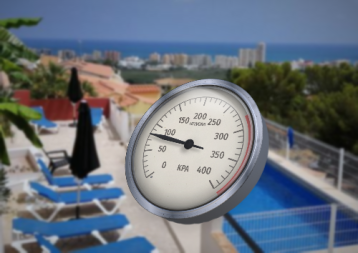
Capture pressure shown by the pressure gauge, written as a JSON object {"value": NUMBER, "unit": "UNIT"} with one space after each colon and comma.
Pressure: {"value": 80, "unit": "kPa"}
